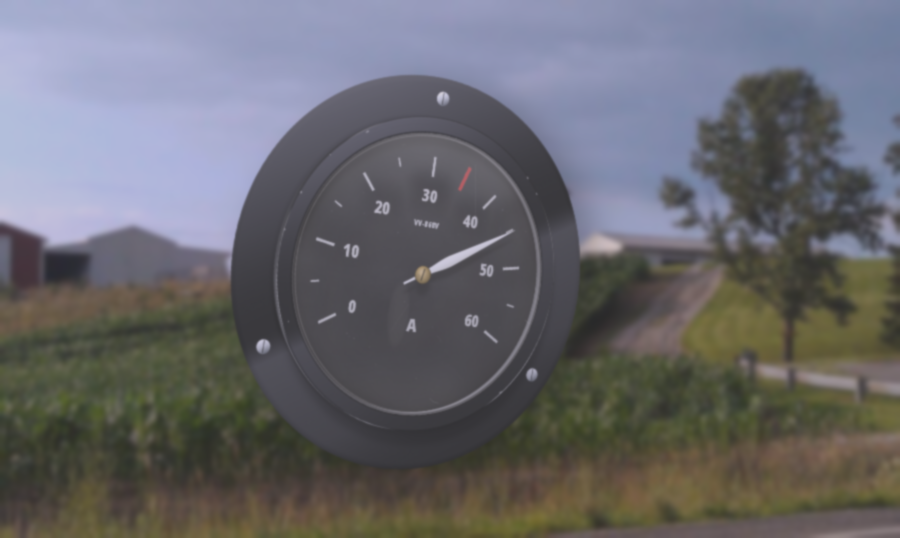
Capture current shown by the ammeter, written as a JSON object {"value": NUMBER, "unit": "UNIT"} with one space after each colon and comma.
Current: {"value": 45, "unit": "A"}
